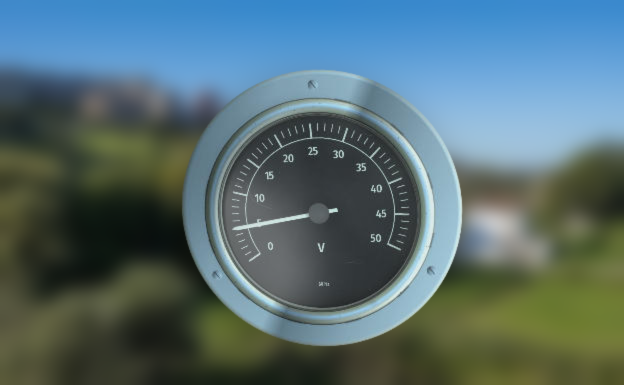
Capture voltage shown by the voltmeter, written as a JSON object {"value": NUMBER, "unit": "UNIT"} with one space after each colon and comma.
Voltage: {"value": 5, "unit": "V"}
